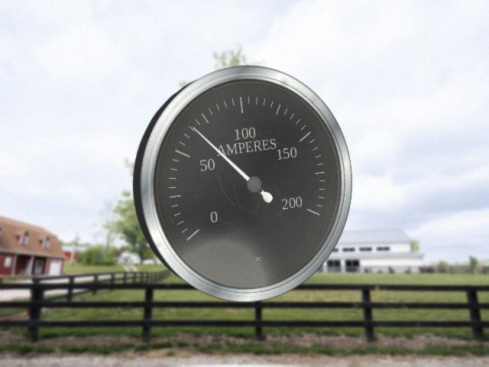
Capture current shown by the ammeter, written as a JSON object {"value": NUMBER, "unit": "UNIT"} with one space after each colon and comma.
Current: {"value": 65, "unit": "A"}
